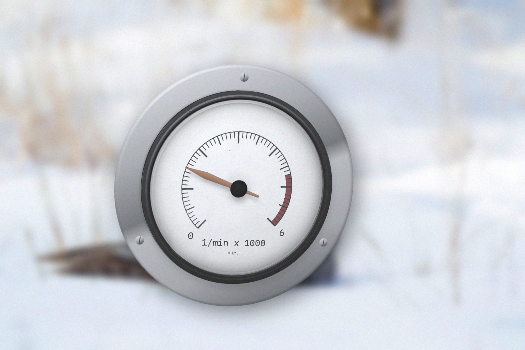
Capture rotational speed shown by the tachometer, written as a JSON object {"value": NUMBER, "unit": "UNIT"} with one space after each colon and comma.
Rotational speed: {"value": 1500, "unit": "rpm"}
